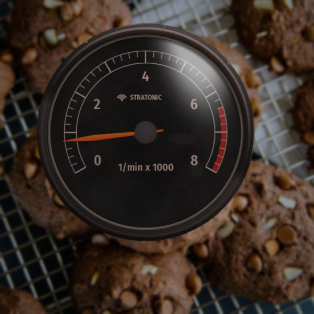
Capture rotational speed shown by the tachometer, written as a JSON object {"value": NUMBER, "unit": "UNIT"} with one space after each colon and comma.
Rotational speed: {"value": 800, "unit": "rpm"}
